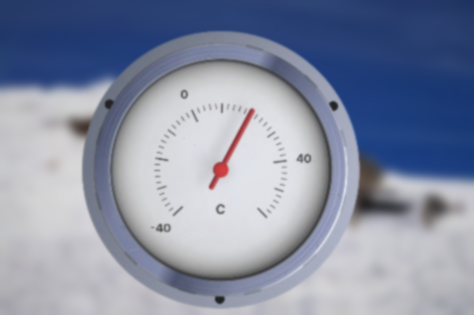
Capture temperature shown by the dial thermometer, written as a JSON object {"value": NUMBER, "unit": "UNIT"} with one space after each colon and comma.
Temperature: {"value": 20, "unit": "°C"}
